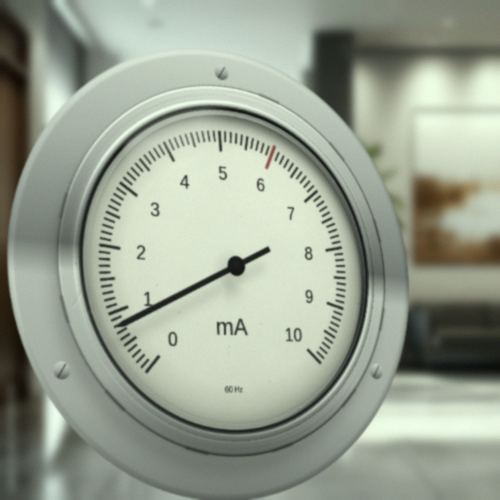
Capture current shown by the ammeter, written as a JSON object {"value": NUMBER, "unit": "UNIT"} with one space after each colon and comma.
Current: {"value": 0.8, "unit": "mA"}
